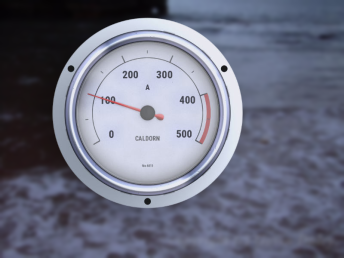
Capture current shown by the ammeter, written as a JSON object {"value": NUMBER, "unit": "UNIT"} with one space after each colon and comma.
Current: {"value": 100, "unit": "A"}
